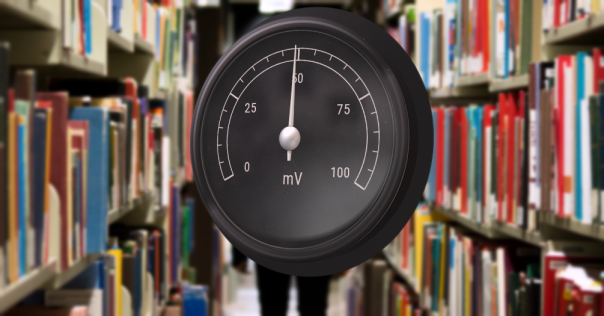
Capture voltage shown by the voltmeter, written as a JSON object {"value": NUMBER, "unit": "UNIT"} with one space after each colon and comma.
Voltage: {"value": 50, "unit": "mV"}
